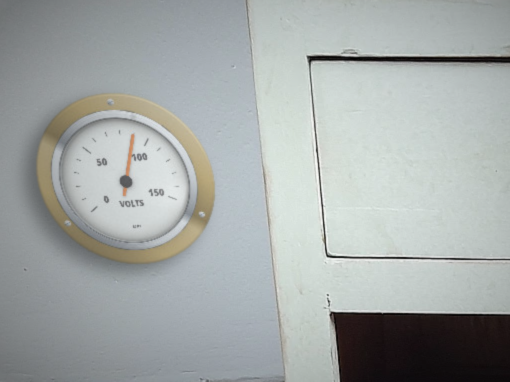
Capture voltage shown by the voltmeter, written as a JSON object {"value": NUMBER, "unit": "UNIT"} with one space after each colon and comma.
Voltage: {"value": 90, "unit": "V"}
